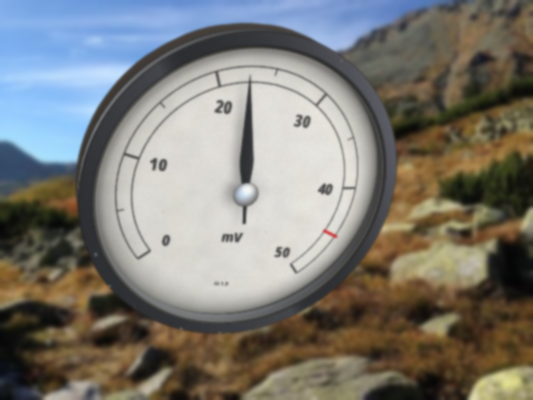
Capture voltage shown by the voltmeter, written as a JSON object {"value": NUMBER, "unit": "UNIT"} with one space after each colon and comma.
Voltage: {"value": 22.5, "unit": "mV"}
